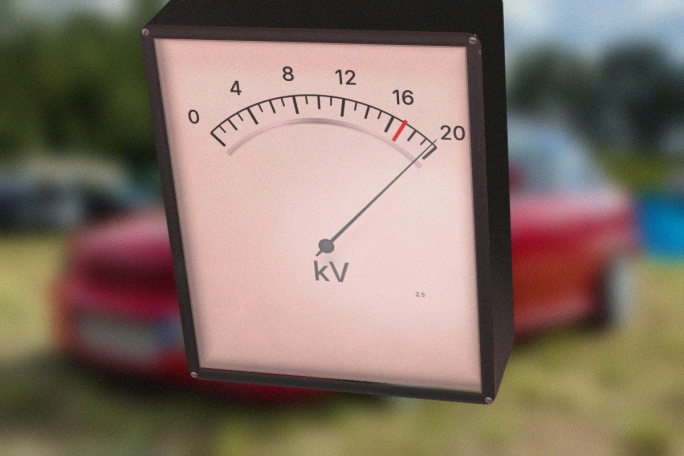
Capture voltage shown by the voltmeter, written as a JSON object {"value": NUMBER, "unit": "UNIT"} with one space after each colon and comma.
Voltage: {"value": 19.5, "unit": "kV"}
